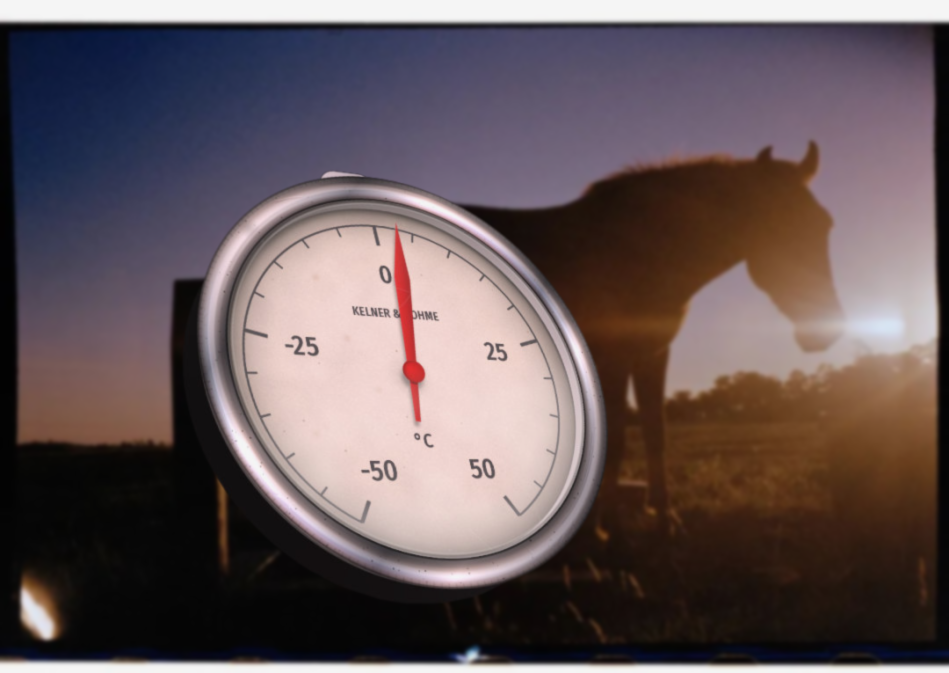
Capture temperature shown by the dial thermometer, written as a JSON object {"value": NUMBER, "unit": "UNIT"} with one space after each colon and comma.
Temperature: {"value": 2.5, "unit": "°C"}
